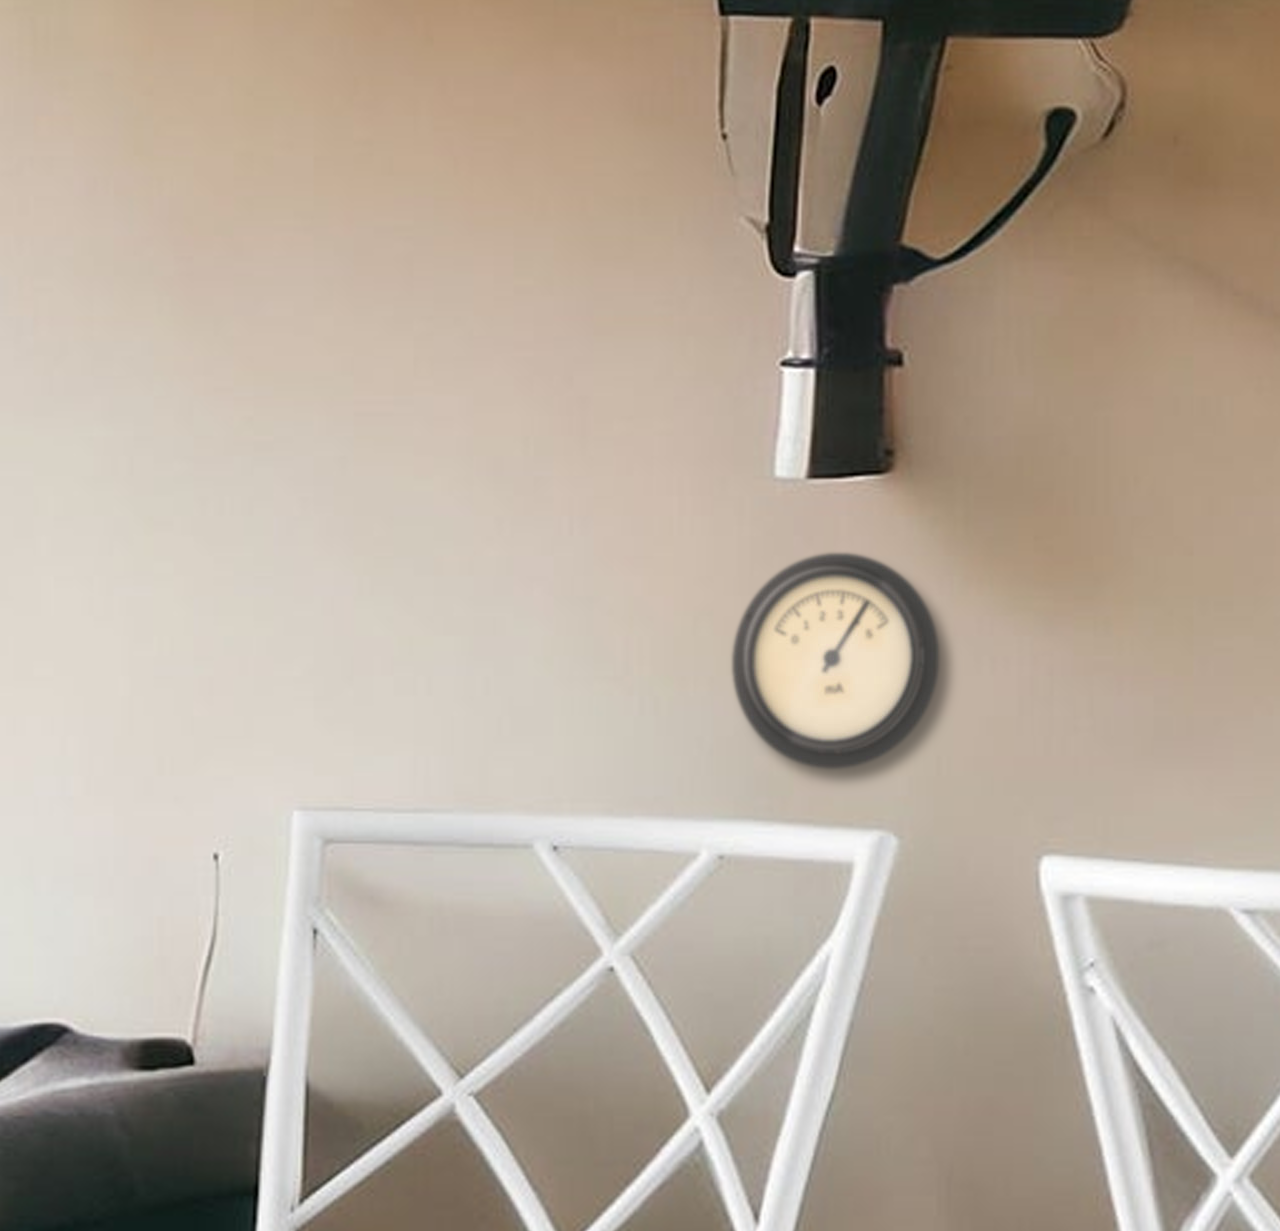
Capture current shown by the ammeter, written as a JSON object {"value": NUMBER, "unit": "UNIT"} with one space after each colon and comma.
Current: {"value": 4, "unit": "mA"}
